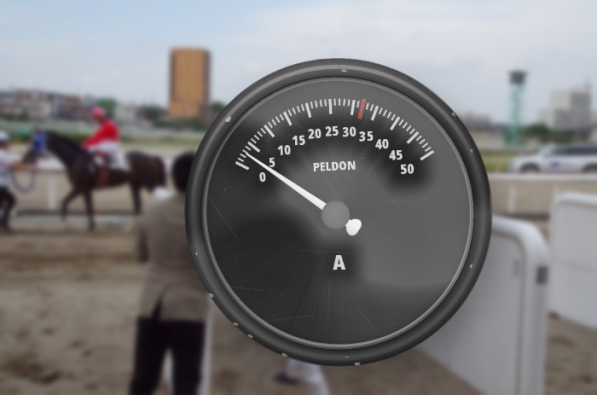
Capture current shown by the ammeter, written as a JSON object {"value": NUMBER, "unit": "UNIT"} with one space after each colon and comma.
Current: {"value": 3, "unit": "A"}
